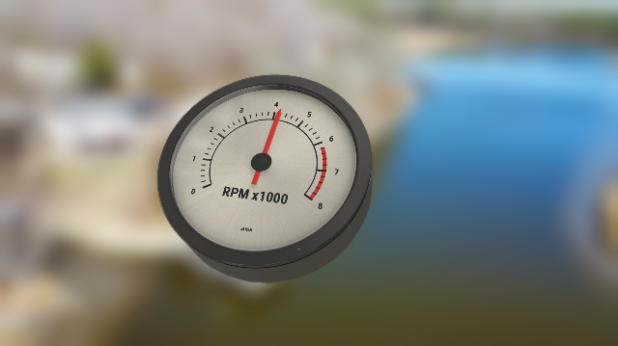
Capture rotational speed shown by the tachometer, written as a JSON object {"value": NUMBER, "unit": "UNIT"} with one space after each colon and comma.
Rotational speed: {"value": 4200, "unit": "rpm"}
